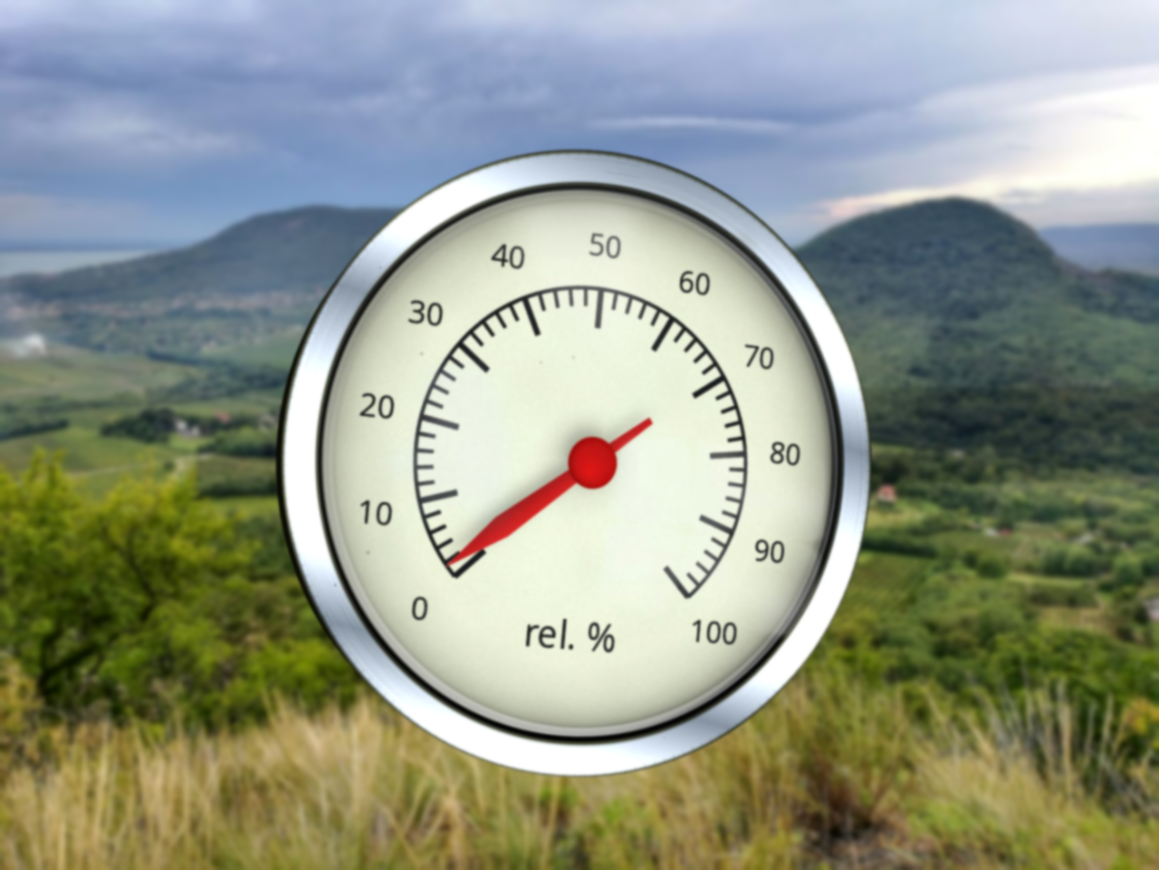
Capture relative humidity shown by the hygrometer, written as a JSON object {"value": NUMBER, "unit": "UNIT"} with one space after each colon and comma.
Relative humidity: {"value": 2, "unit": "%"}
